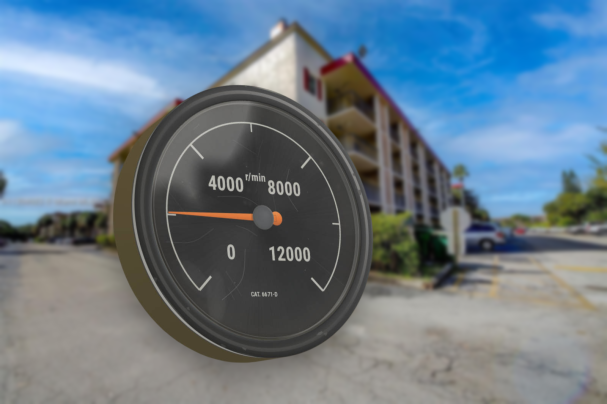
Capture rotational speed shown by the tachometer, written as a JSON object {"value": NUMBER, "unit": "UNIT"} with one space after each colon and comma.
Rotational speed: {"value": 2000, "unit": "rpm"}
